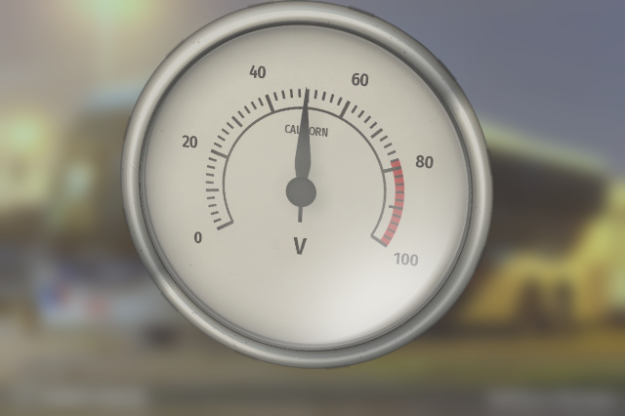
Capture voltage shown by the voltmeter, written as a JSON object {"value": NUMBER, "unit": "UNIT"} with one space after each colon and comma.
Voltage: {"value": 50, "unit": "V"}
